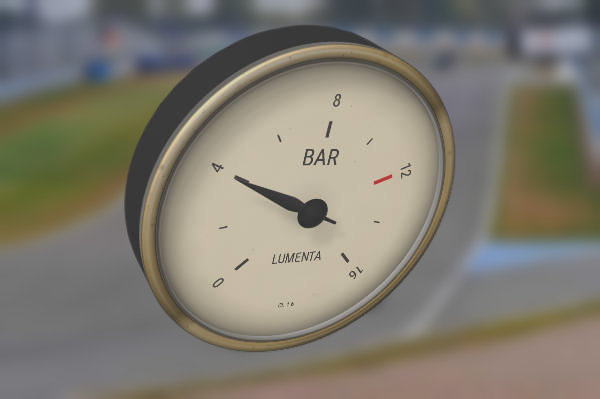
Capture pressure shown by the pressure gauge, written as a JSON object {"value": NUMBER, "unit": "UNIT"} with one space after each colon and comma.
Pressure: {"value": 4, "unit": "bar"}
